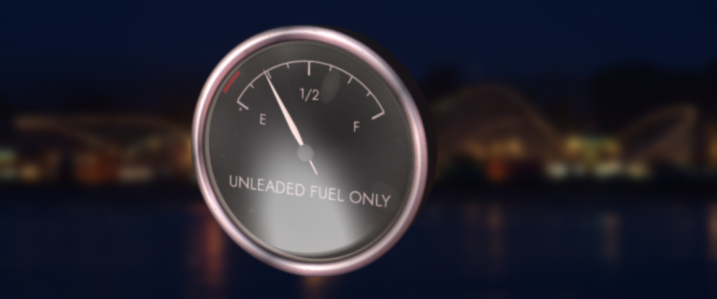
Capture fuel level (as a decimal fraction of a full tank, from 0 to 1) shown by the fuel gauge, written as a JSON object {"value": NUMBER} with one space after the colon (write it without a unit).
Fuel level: {"value": 0.25}
